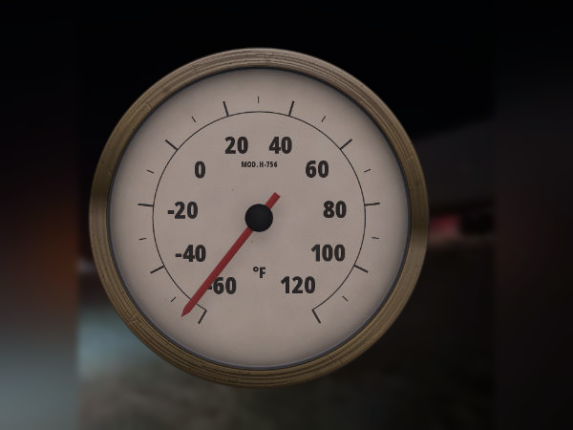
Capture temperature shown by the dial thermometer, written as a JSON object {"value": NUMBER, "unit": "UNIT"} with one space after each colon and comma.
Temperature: {"value": -55, "unit": "°F"}
